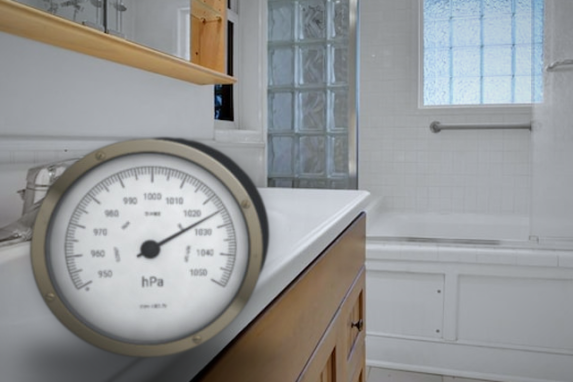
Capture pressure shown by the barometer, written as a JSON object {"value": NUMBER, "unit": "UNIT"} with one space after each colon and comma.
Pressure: {"value": 1025, "unit": "hPa"}
